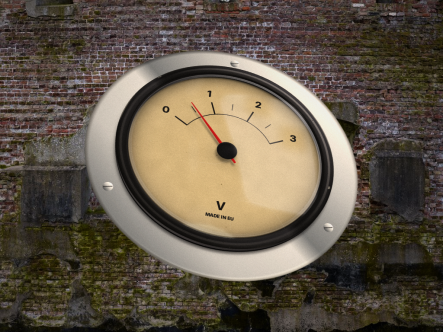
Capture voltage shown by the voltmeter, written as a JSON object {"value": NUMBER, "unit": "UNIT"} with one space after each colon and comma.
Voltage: {"value": 0.5, "unit": "V"}
